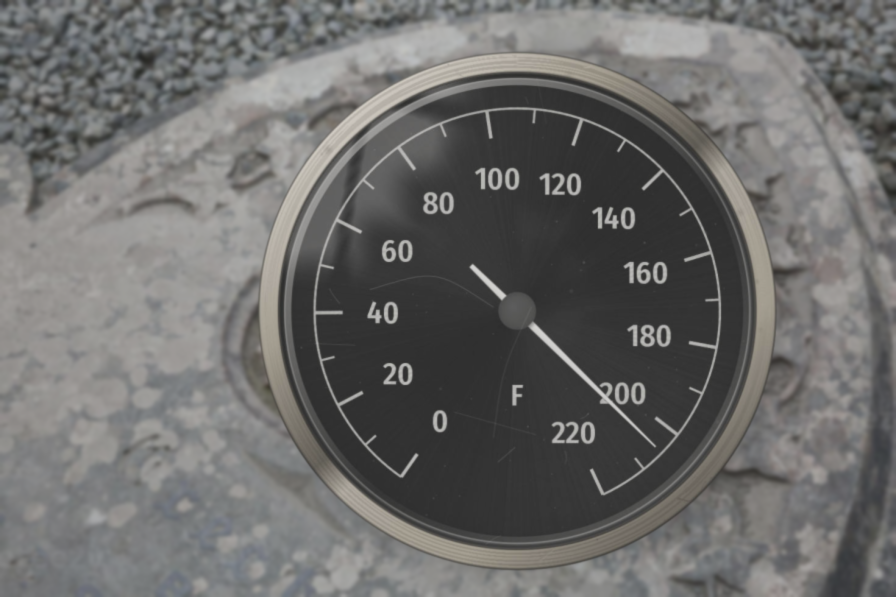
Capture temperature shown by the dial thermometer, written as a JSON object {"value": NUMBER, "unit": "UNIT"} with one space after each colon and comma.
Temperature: {"value": 205, "unit": "°F"}
